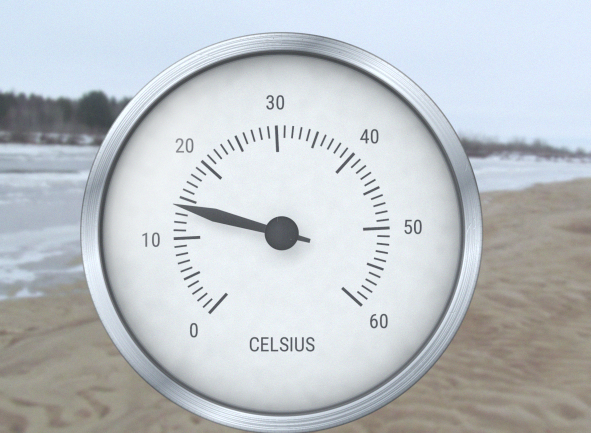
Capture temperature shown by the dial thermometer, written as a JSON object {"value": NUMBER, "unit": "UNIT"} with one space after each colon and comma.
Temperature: {"value": 14, "unit": "°C"}
